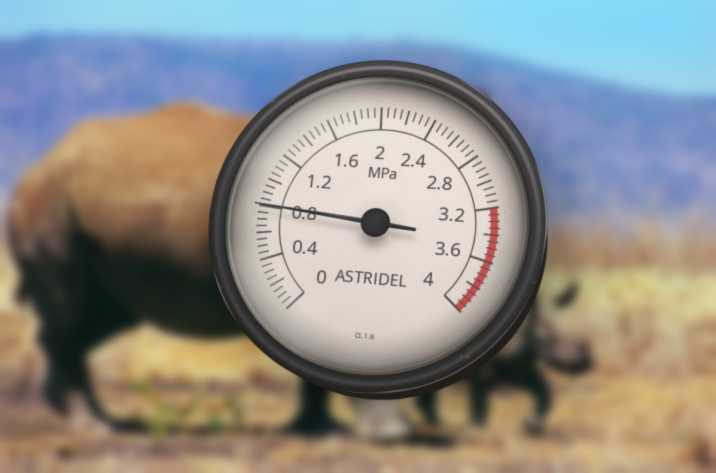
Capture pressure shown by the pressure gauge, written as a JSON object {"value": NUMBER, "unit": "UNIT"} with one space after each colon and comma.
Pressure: {"value": 0.8, "unit": "MPa"}
